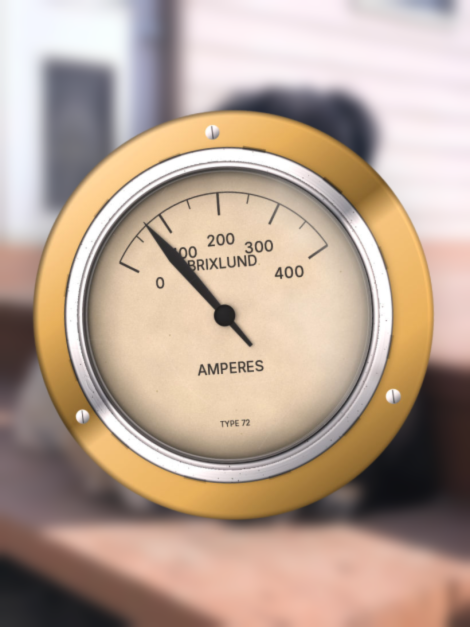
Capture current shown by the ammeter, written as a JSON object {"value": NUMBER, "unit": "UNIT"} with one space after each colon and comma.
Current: {"value": 75, "unit": "A"}
